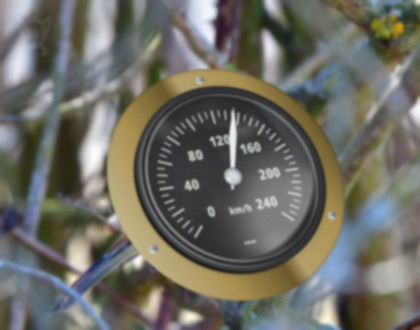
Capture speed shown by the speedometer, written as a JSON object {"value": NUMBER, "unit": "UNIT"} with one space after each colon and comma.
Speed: {"value": 135, "unit": "km/h"}
